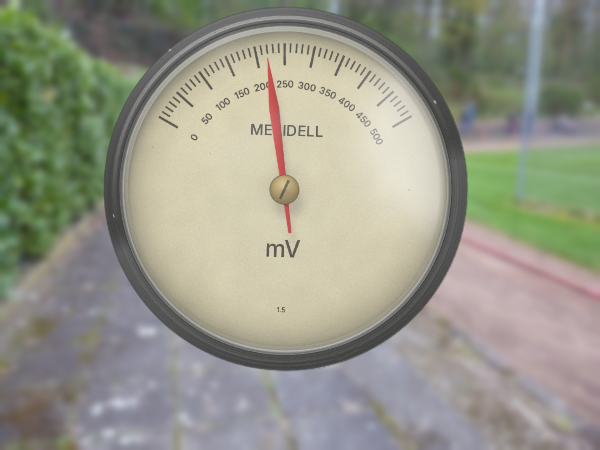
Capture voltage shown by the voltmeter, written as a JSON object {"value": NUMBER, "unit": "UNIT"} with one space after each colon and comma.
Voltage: {"value": 220, "unit": "mV"}
